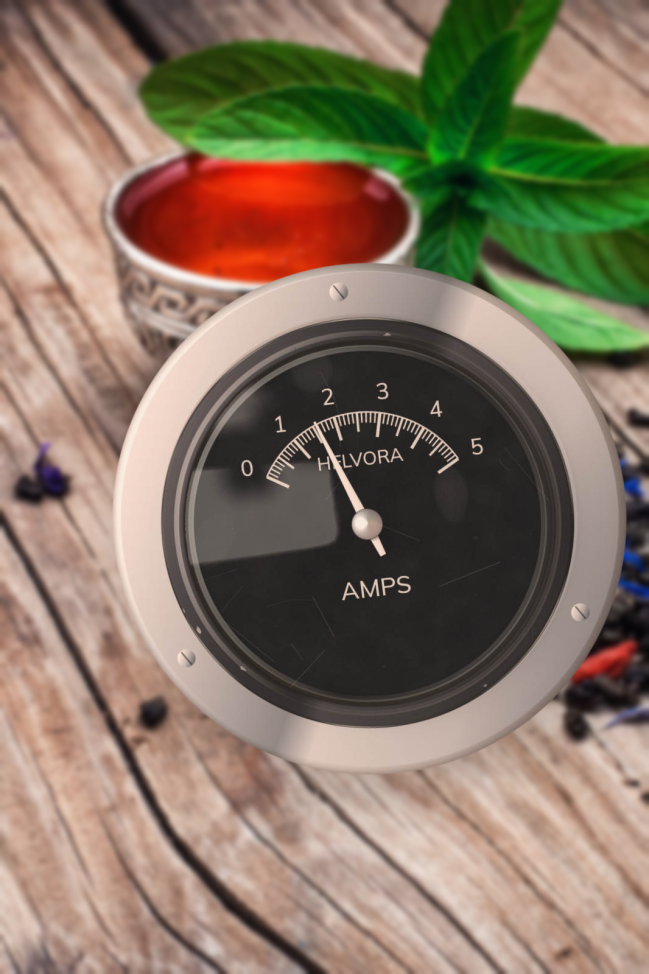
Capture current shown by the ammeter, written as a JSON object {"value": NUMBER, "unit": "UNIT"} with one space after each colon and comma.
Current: {"value": 1.6, "unit": "A"}
